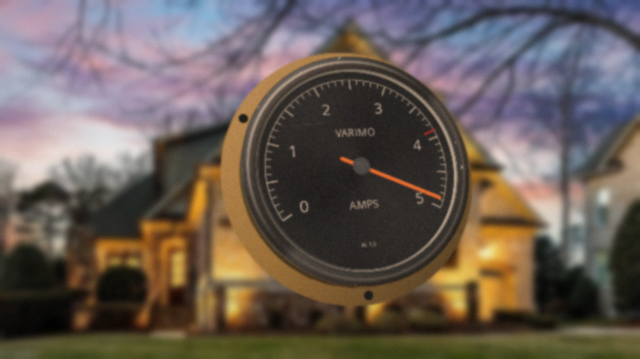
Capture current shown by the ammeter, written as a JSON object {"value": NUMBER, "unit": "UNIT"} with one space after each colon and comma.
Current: {"value": 4.9, "unit": "A"}
